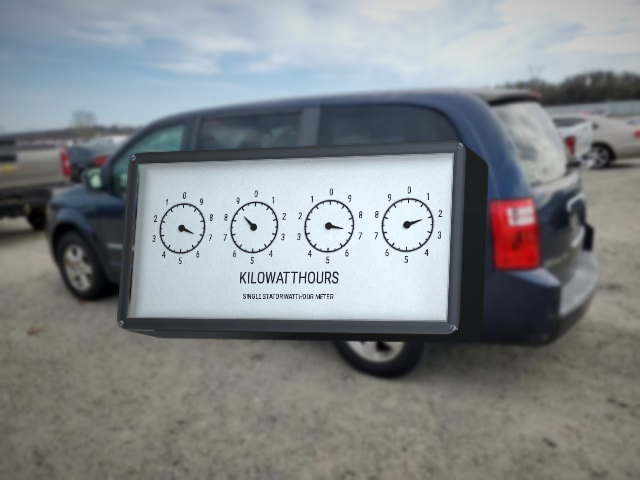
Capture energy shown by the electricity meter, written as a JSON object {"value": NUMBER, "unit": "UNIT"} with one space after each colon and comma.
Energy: {"value": 6872, "unit": "kWh"}
